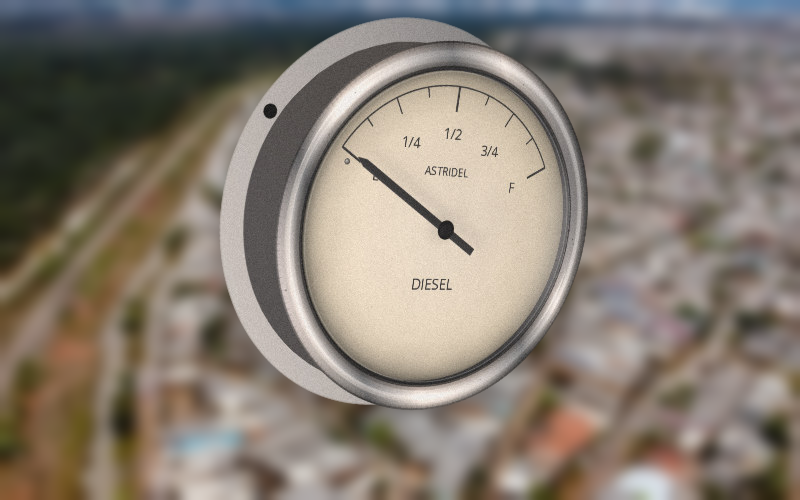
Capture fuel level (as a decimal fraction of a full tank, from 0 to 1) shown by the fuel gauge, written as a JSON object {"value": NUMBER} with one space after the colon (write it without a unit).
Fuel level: {"value": 0}
